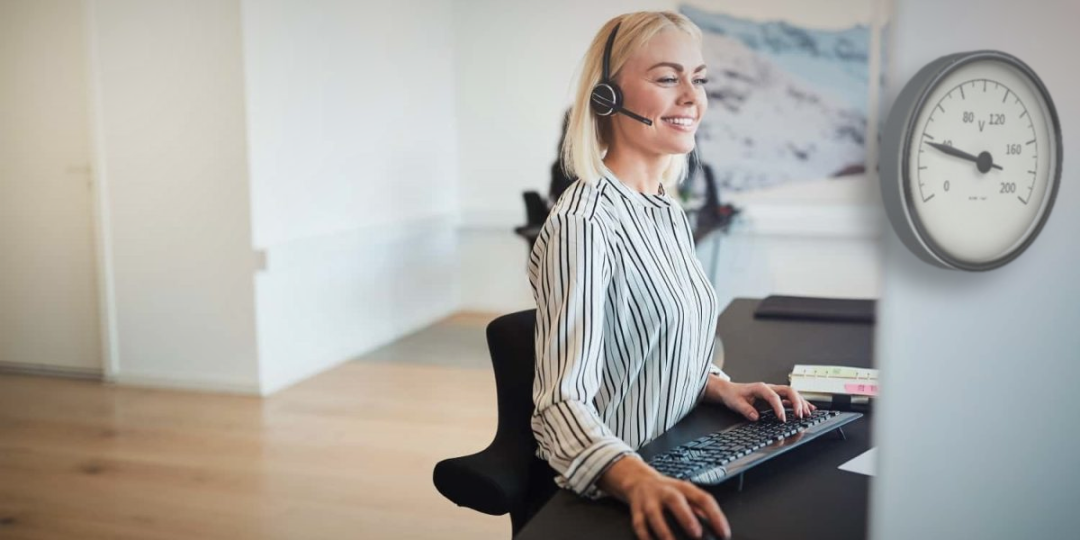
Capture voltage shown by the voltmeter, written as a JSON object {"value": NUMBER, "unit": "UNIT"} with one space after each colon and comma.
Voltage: {"value": 35, "unit": "V"}
